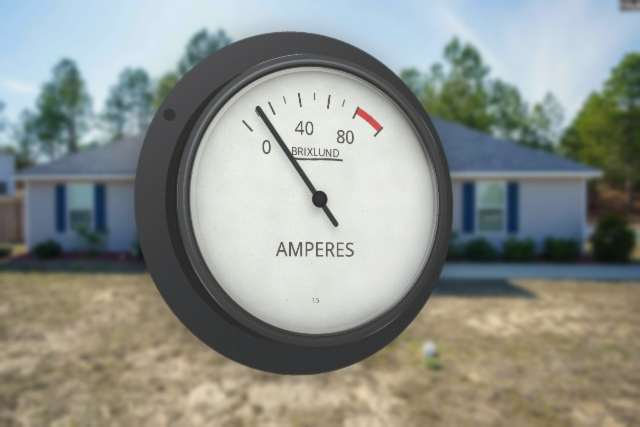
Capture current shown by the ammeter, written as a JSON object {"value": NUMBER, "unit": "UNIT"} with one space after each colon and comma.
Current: {"value": 10, "unit": "A"}
